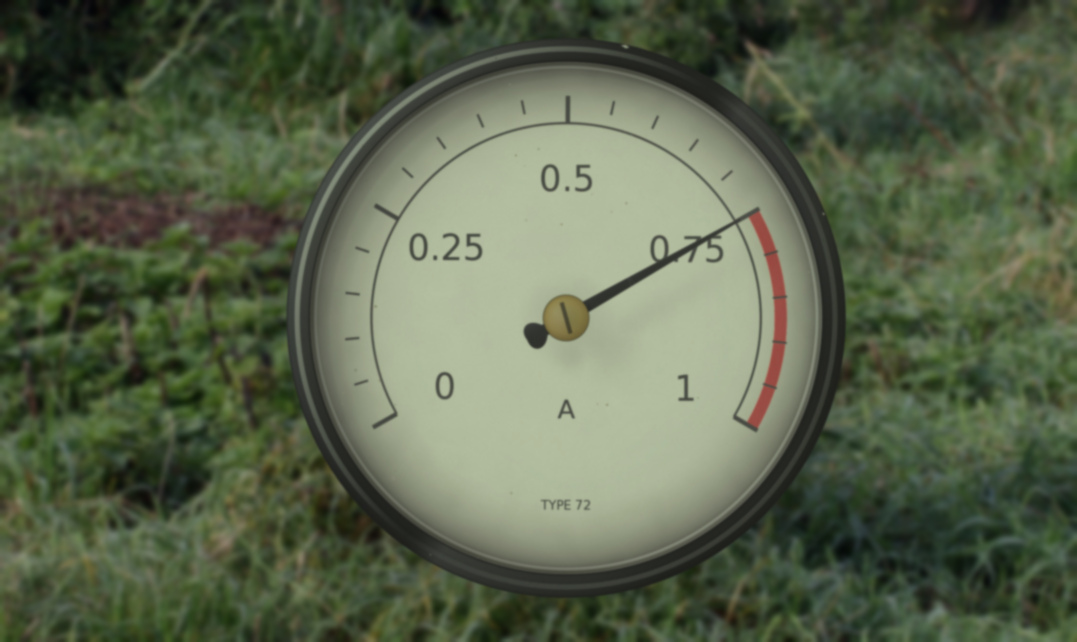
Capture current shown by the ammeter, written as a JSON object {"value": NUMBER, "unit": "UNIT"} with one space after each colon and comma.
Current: {"value": 0.75, "unit": "A"}
